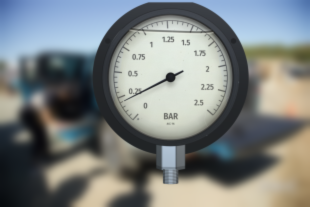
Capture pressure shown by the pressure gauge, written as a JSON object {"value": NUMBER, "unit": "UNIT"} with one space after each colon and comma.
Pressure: {"value": 0.2, "unit": "bar"}
